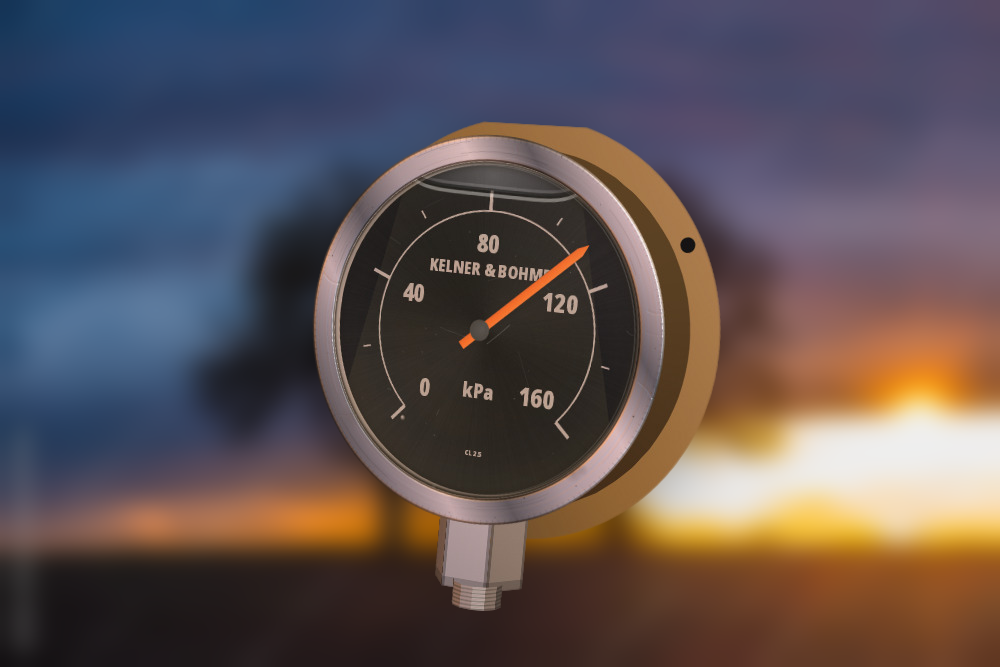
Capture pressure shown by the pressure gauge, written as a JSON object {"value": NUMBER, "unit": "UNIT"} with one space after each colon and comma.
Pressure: {"value": 110, "unit": "kPa"}
